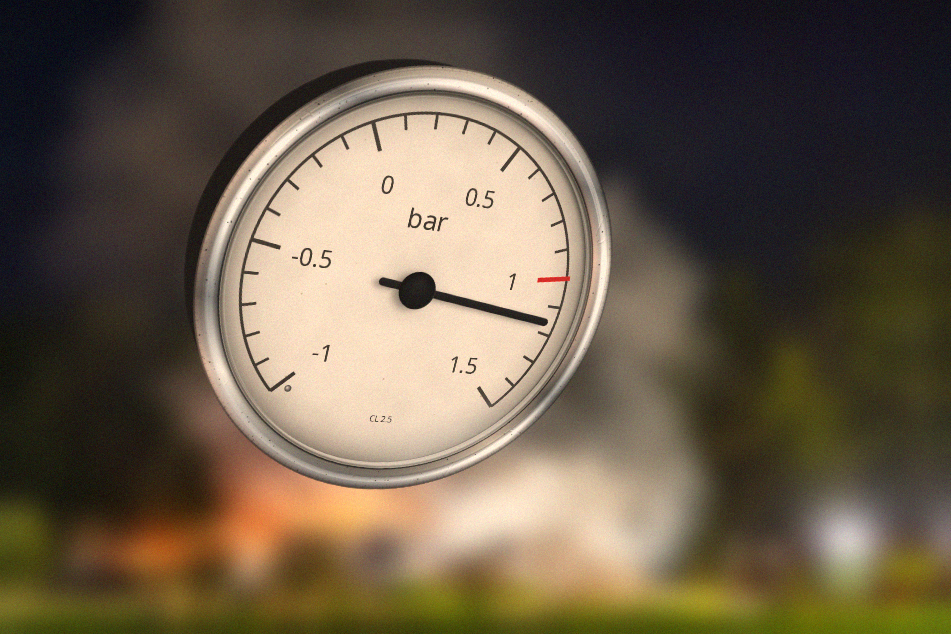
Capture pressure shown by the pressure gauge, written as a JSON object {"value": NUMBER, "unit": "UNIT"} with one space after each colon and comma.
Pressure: {"value": 1.15, "unit": "bar"}
